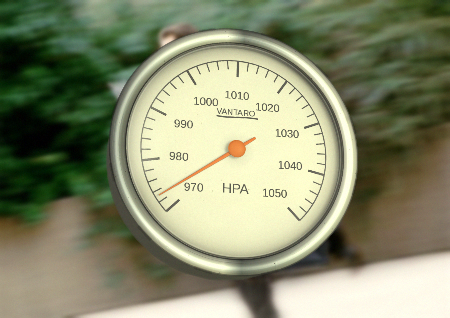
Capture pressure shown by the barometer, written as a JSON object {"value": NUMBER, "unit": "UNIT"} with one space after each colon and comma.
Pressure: {"value": 973, "unit": "hPa"}
